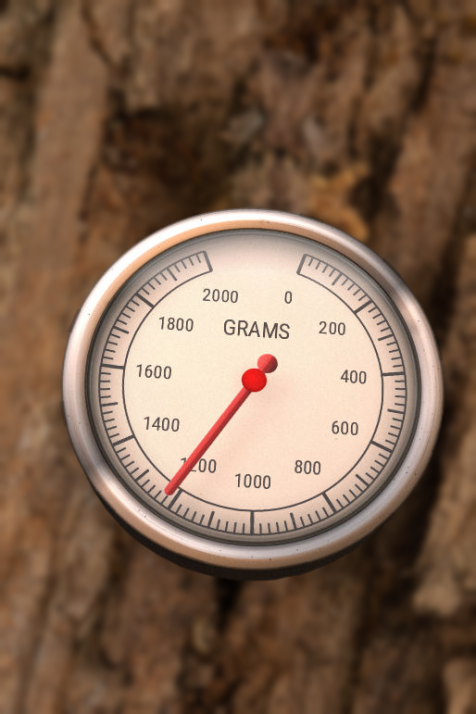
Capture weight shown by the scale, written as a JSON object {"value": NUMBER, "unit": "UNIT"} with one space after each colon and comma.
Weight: {"value": 1220, "unit": "g"}
